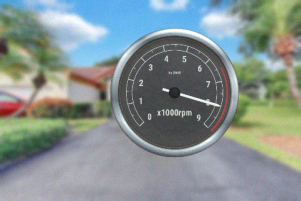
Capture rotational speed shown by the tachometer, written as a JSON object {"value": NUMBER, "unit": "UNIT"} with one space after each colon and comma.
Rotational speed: {"value": 8000, "unit": "rpm"}
